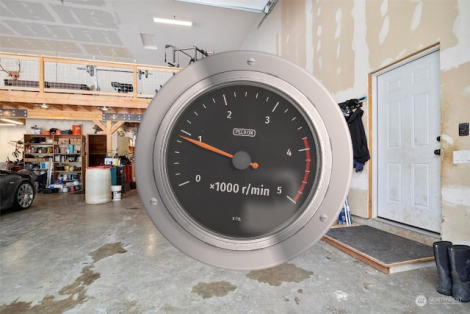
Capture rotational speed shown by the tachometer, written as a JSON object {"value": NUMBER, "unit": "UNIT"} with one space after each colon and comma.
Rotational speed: {"value": 900, "unit": "rpm"}
